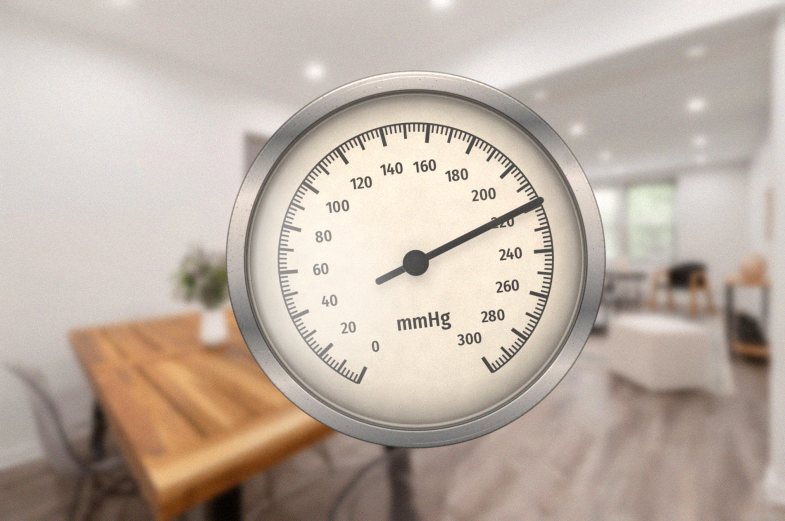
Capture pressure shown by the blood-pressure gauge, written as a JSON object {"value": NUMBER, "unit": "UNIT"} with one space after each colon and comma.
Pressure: {"value": 218, "unit": "mmHg"}
